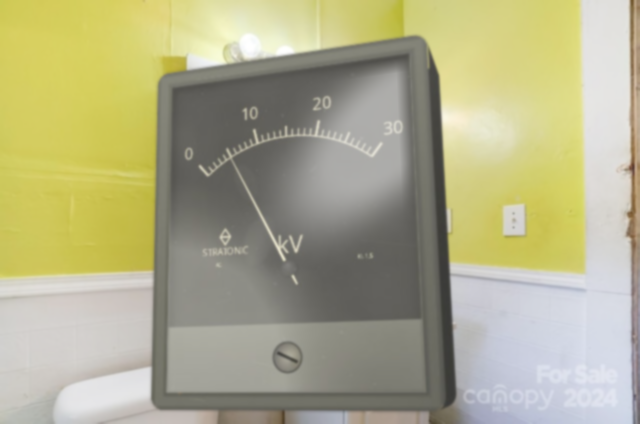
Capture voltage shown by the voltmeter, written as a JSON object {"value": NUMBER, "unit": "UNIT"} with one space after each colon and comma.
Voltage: {"value": 5, "unit": "kV"}
